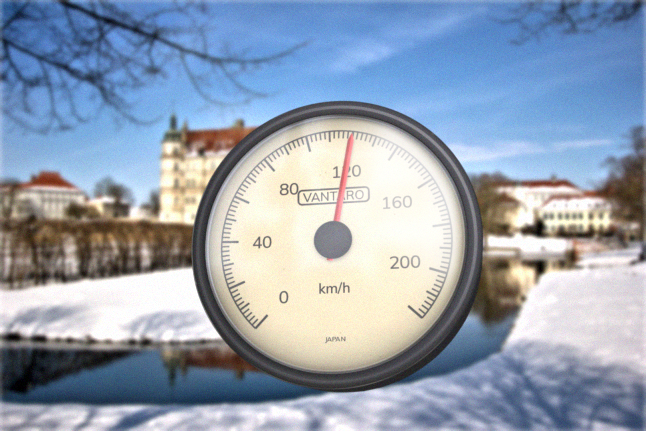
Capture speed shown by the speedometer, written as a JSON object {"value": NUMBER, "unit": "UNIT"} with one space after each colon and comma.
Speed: {"value": 120, "unit": "km/h"}
